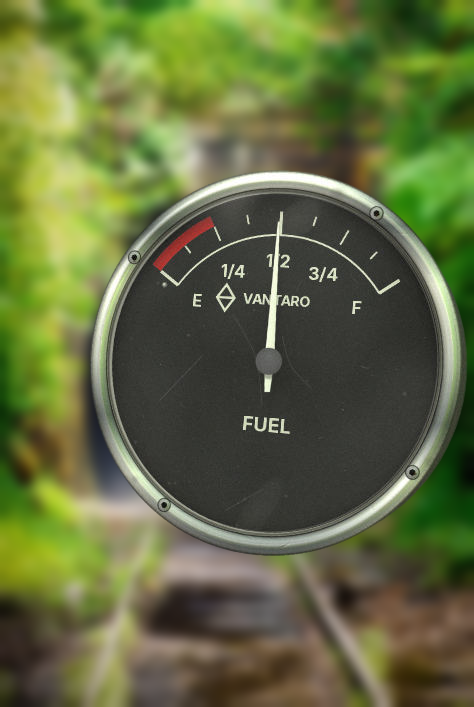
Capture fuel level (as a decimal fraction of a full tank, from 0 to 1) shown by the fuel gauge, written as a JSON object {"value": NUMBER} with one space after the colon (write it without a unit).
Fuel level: {"value": 0.5}
